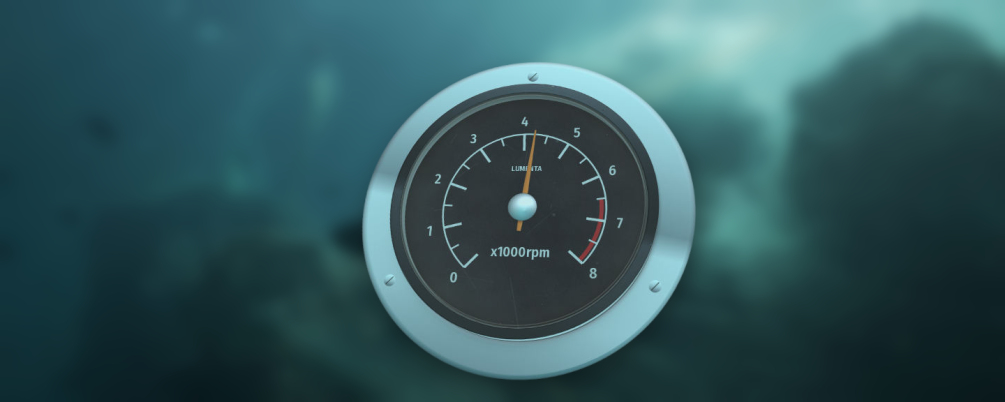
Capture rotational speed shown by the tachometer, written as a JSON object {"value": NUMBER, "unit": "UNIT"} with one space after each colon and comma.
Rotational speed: {"value": 4250, "unit": "rpm"}
